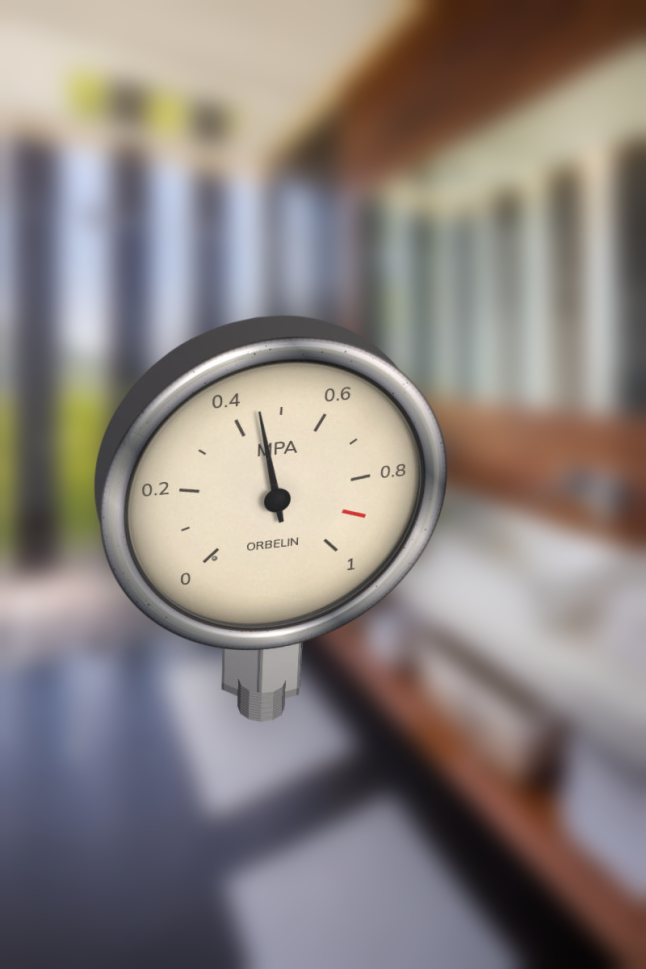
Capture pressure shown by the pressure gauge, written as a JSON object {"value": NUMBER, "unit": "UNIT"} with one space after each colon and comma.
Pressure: {"value": 0.45, "unit": "MPa"}
